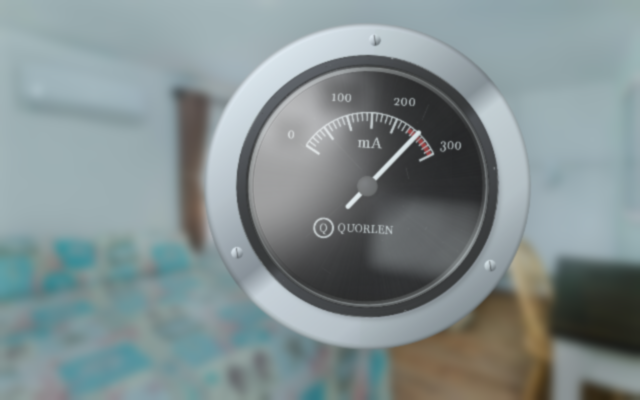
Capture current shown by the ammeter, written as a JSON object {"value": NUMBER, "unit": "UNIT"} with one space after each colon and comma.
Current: {"value": 250, "unit": "mA"}
